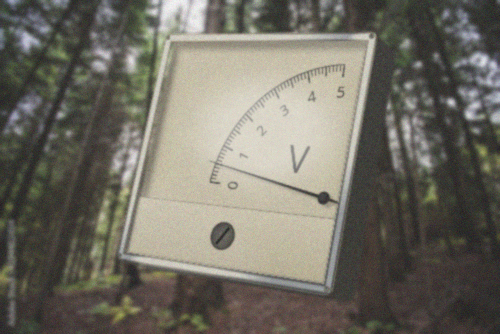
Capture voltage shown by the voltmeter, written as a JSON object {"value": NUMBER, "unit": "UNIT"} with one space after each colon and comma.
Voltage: {"value": 0.5, "unit": "V"}
